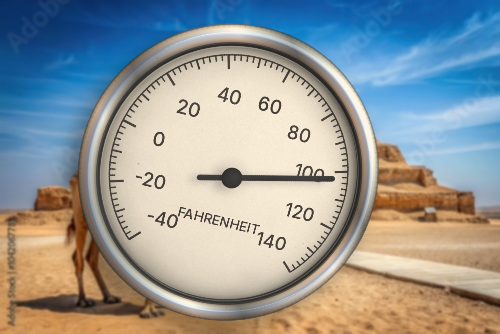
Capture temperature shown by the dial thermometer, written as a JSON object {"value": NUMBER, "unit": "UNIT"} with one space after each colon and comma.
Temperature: {"value": 102, "unit": "°F"}
